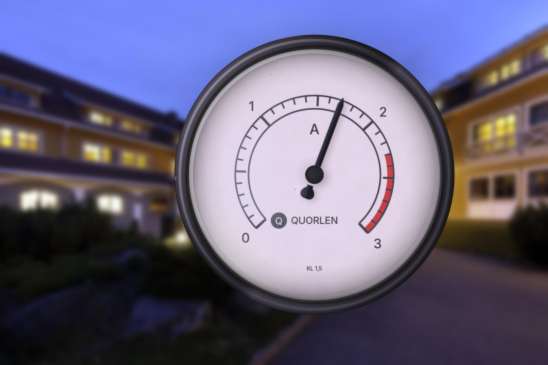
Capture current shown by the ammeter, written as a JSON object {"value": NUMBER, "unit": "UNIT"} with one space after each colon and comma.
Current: {"value": 1.7, "unit": "A"}
